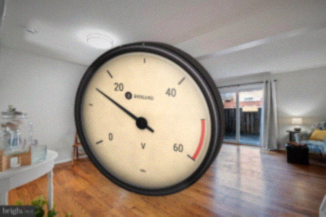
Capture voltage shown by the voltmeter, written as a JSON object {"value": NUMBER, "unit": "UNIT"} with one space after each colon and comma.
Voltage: {"value": 15, "unit": "V"}
